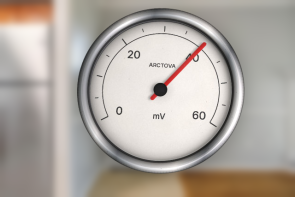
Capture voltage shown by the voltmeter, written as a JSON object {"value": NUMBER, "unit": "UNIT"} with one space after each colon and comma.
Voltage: {"value": 40, "unit": "mV"}
